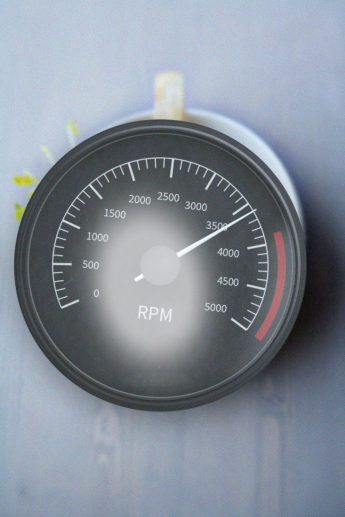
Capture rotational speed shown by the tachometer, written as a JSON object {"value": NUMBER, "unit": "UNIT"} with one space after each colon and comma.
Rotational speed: {"value": 3600, "unit": "rpm"}
